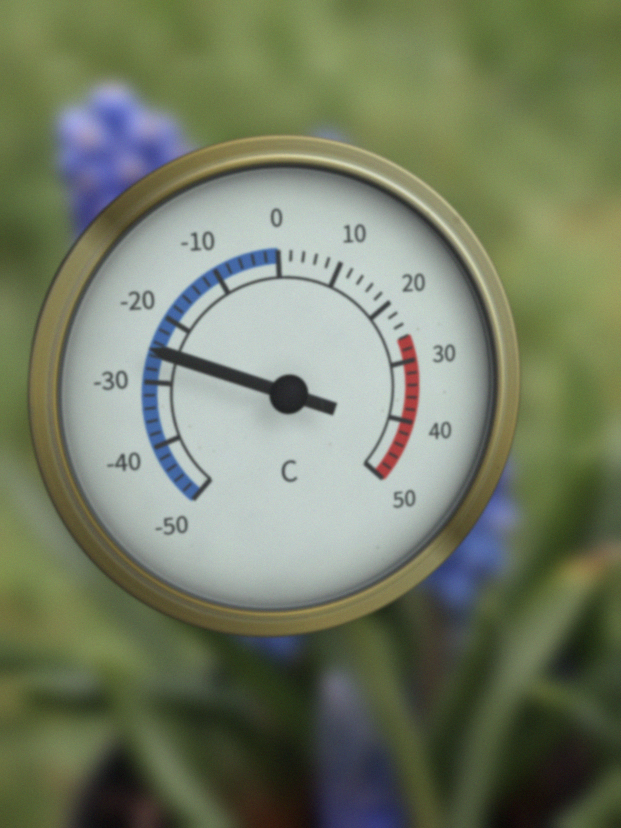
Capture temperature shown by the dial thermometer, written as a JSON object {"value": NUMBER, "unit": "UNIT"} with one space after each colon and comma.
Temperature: {"value": -25, "unit": "°C"}
